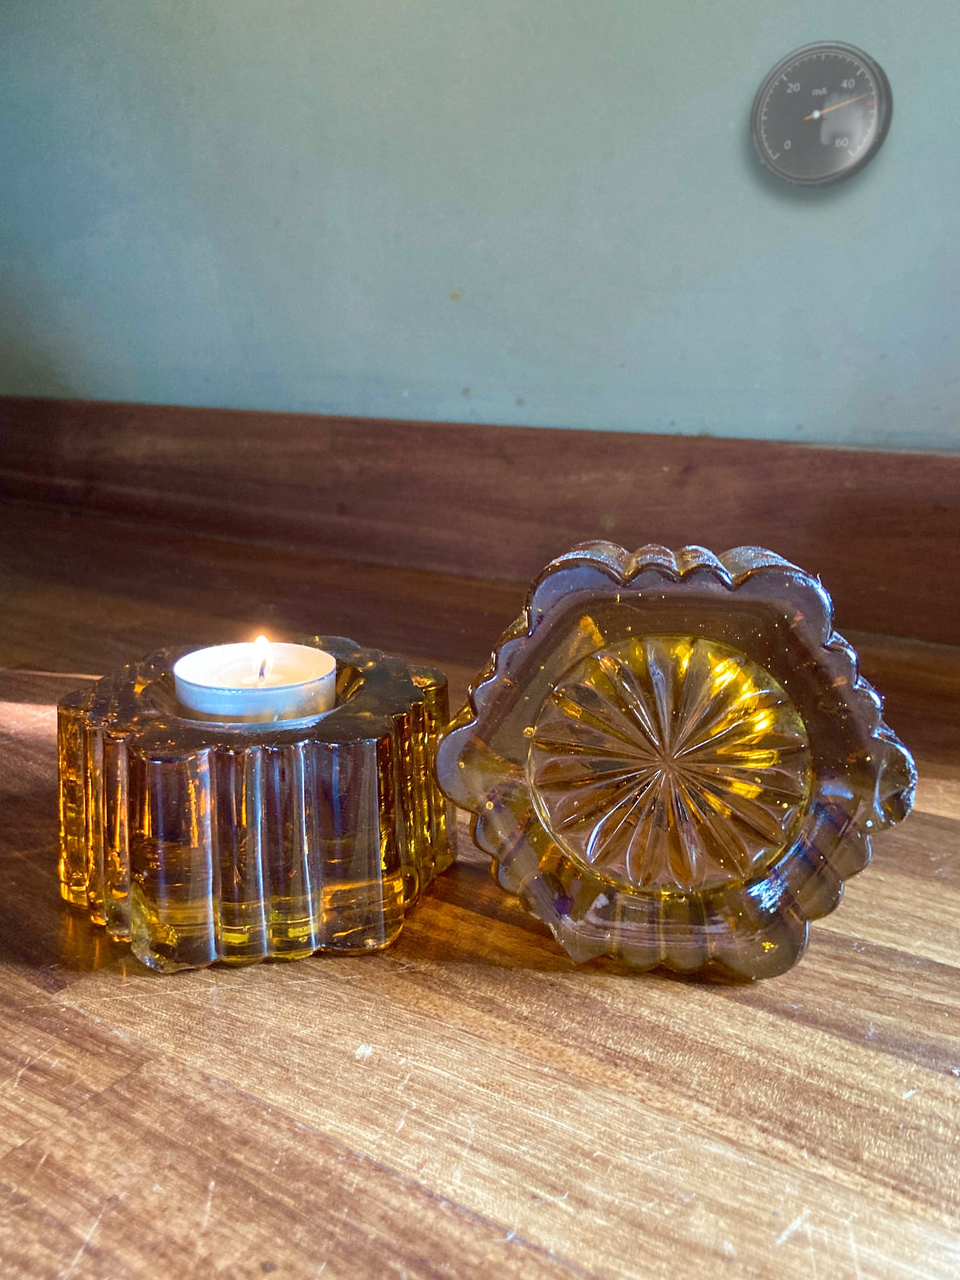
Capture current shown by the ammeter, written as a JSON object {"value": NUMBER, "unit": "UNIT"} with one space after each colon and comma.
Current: {"value": 46, "unit": "mA"}
